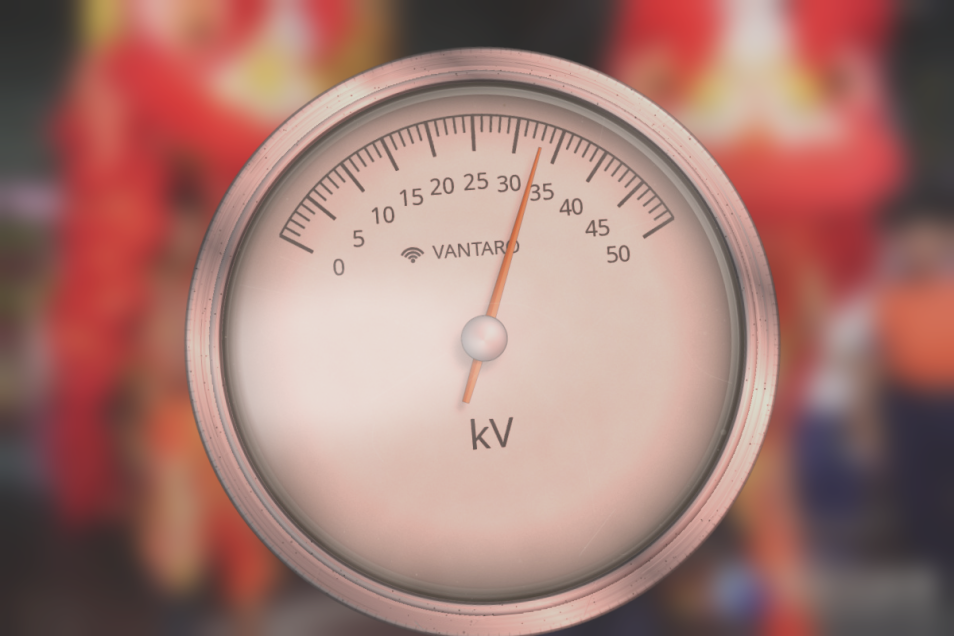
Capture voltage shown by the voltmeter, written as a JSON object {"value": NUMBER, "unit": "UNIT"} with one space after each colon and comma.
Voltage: {"value": 33, "unit": "kV"}
